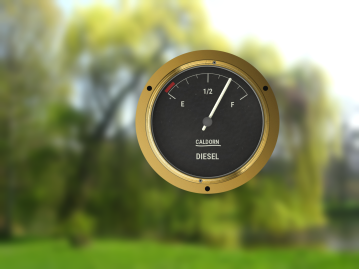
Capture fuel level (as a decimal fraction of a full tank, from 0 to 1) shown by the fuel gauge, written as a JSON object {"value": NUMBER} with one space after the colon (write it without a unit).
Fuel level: {"value": 0.75}
